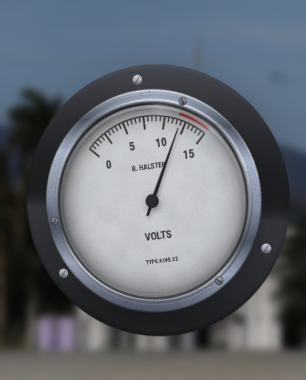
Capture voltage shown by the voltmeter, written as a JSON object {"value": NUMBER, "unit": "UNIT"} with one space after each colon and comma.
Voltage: {"value": 12, "unit": "V"}
